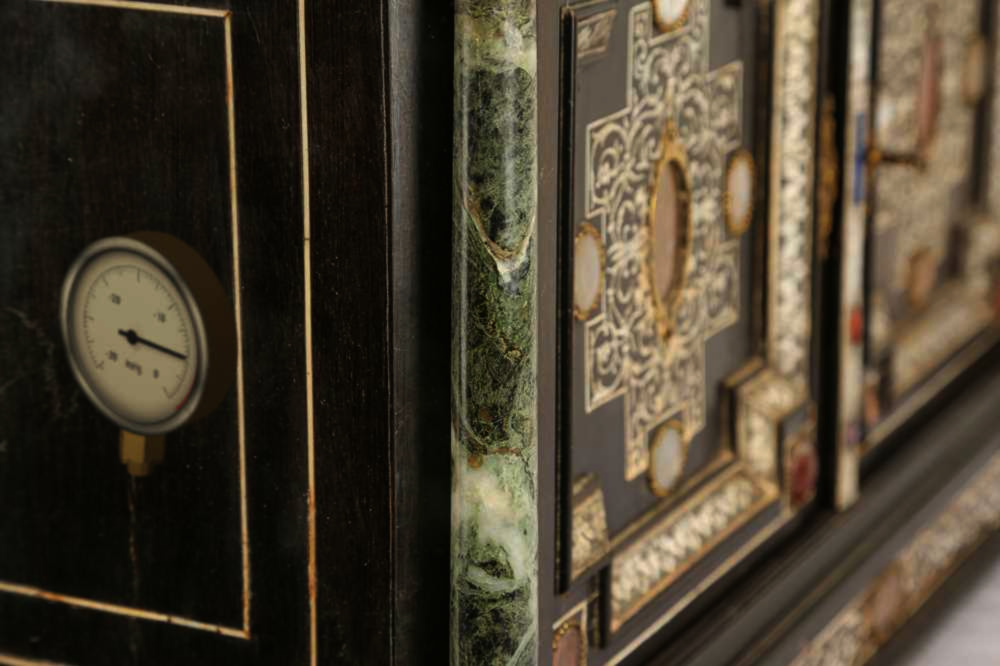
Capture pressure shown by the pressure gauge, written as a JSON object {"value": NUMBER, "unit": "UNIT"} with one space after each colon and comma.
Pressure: {"value": -5, "unit": "inHg"}
